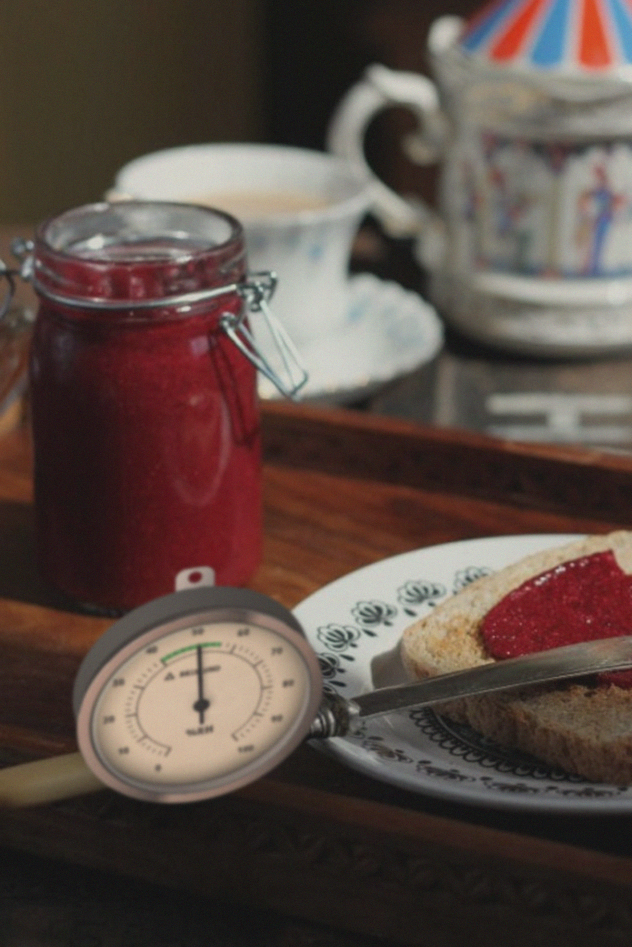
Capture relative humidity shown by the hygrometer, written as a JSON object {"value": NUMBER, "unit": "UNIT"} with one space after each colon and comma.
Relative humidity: {"value": 50, "unit": "%"}
